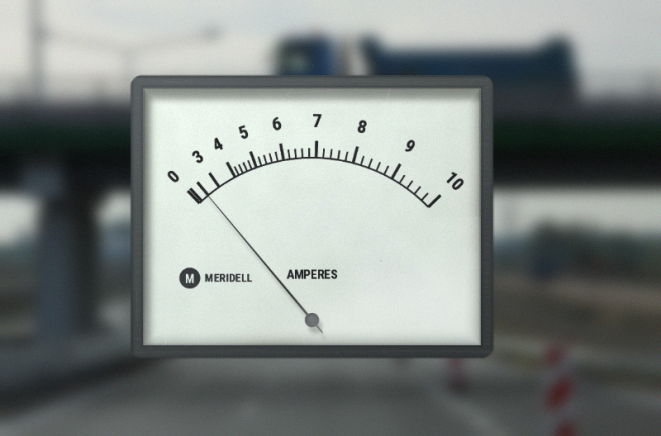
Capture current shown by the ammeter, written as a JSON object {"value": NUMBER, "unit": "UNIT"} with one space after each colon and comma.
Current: {"value": 2, "unit": "A"}
